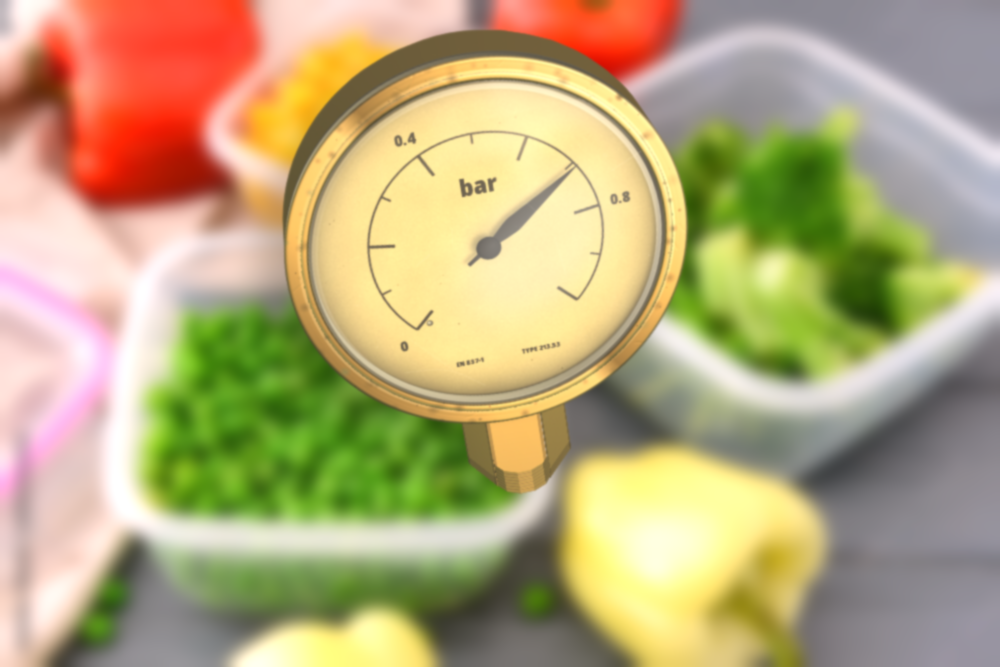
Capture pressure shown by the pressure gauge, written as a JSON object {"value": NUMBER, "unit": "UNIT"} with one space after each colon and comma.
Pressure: {"value": 0.7, "unit": "bar"}
